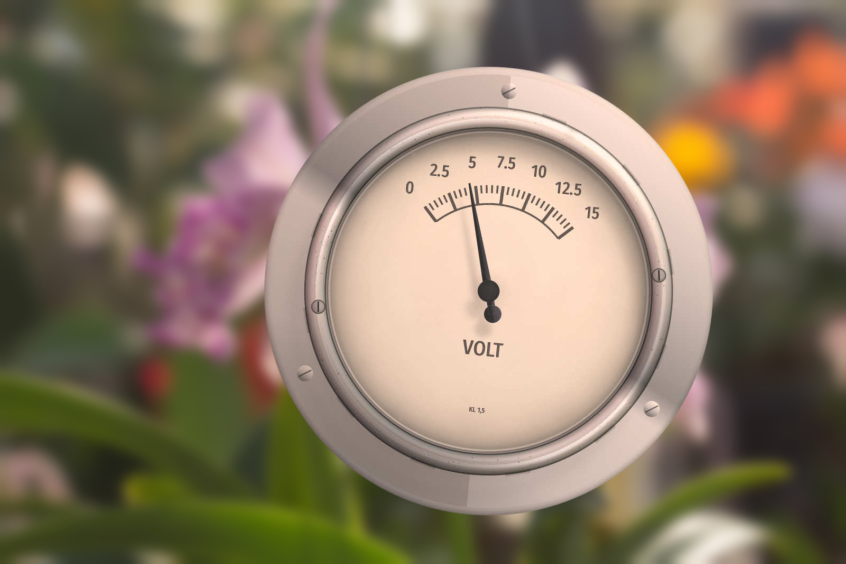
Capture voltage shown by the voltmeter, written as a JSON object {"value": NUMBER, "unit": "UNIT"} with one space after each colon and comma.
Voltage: {"value": 4.5, "unit": "V"}
